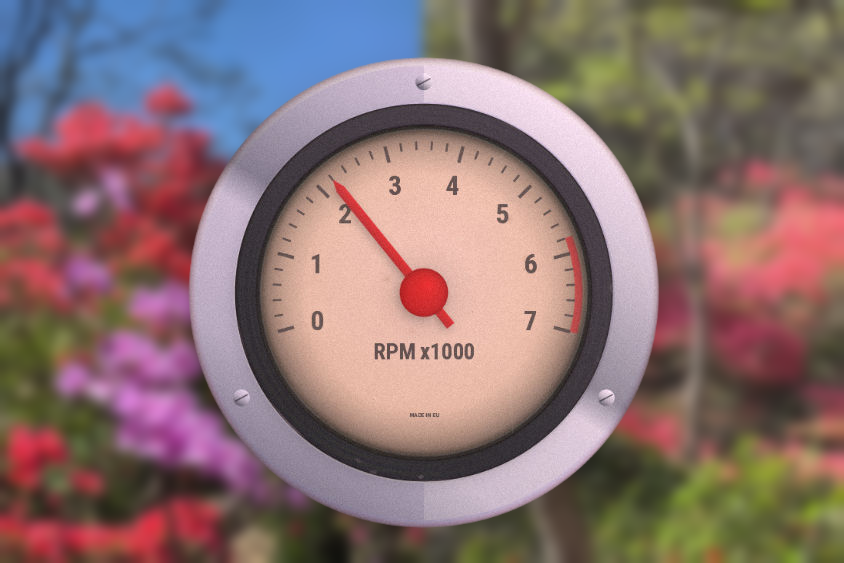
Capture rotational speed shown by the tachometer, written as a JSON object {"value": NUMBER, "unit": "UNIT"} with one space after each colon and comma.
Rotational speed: {"value": 2200, "unit": "rpm"}
